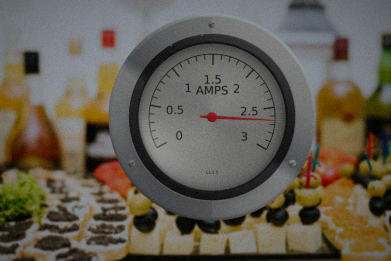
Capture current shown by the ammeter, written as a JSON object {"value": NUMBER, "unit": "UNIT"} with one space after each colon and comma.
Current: {"value": 2.65, "unit": "A"}
